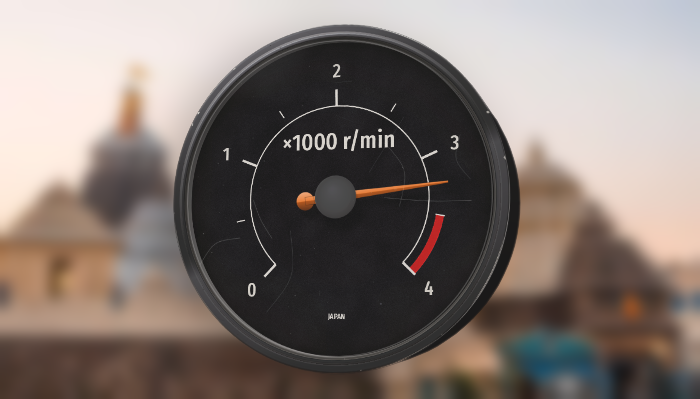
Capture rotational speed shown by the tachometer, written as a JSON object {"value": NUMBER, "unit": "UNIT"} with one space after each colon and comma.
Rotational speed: {"value": 3250, "unit": "rpm"}
